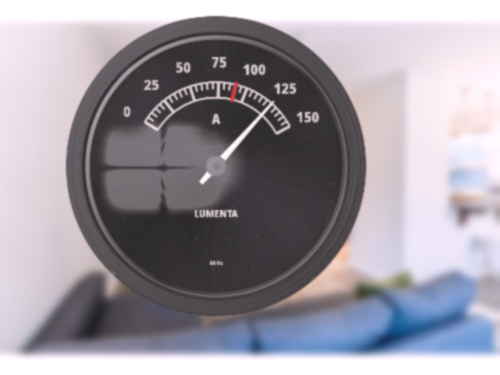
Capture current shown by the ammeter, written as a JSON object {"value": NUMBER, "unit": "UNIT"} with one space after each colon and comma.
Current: {"value": 125, "unit": "A"}
